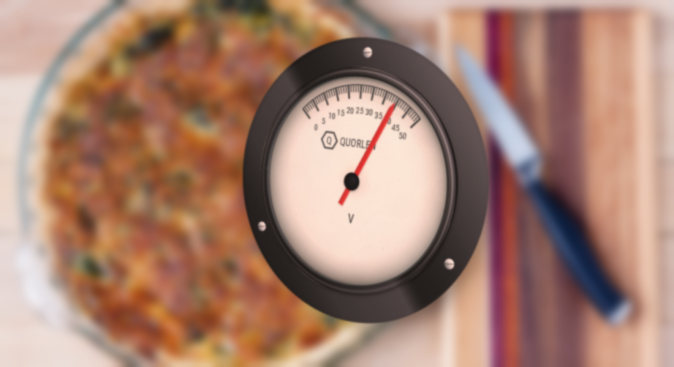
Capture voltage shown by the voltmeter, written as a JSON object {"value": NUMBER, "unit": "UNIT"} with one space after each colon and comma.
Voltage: {"value": 40, "unit": "V"}
